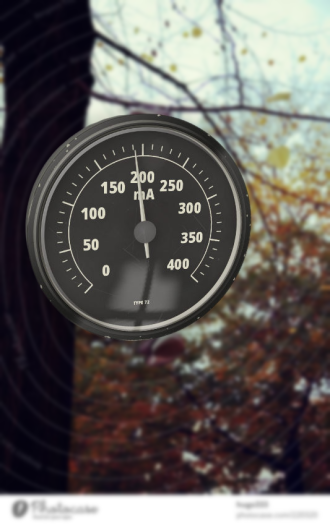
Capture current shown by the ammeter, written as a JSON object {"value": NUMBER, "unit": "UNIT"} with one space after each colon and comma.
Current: {"value": 190, "unit": "mA"}
